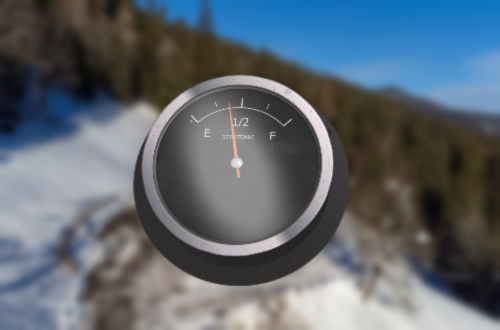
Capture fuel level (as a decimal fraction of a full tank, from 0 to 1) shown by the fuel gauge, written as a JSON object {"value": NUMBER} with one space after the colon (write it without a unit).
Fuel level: {"value": 0.375}
